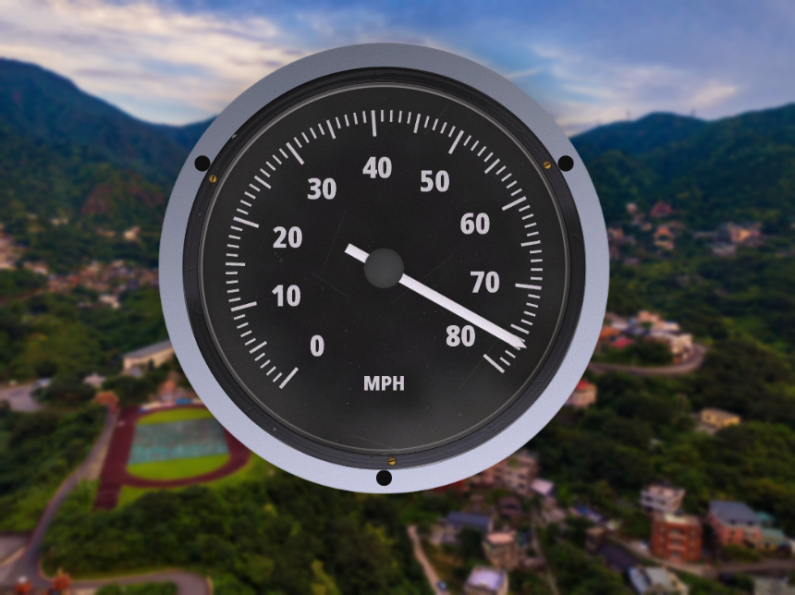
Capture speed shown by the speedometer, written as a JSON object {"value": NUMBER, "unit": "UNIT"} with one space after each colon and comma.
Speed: {"value": 76.5, "unit": "mph"}
